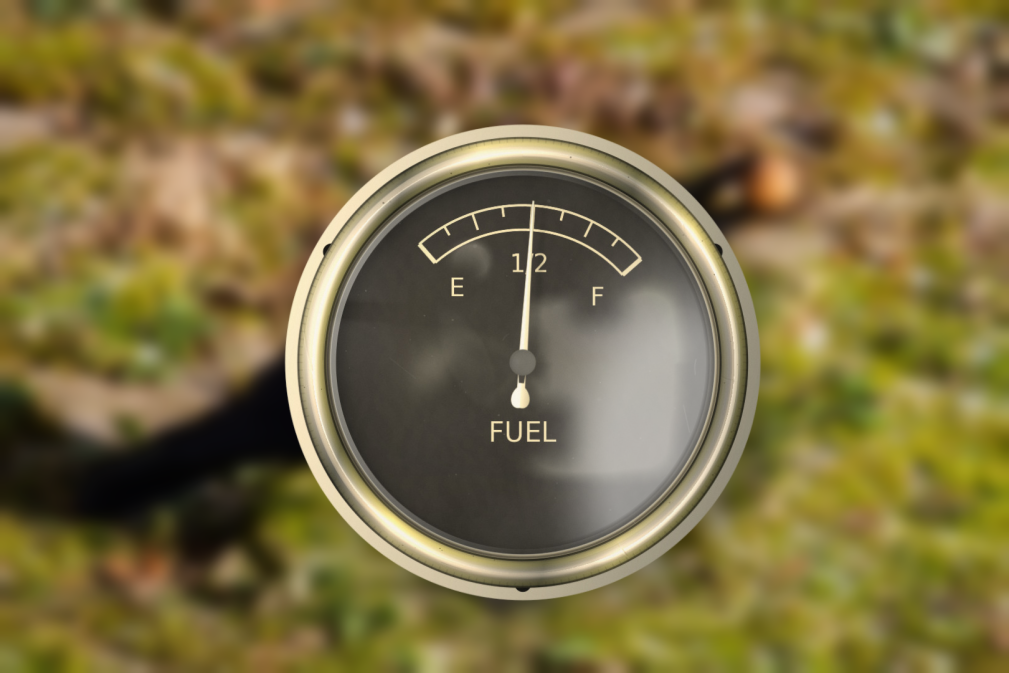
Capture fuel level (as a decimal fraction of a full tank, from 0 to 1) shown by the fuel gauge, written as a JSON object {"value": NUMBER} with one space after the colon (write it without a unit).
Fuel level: {"value": 0.5}
